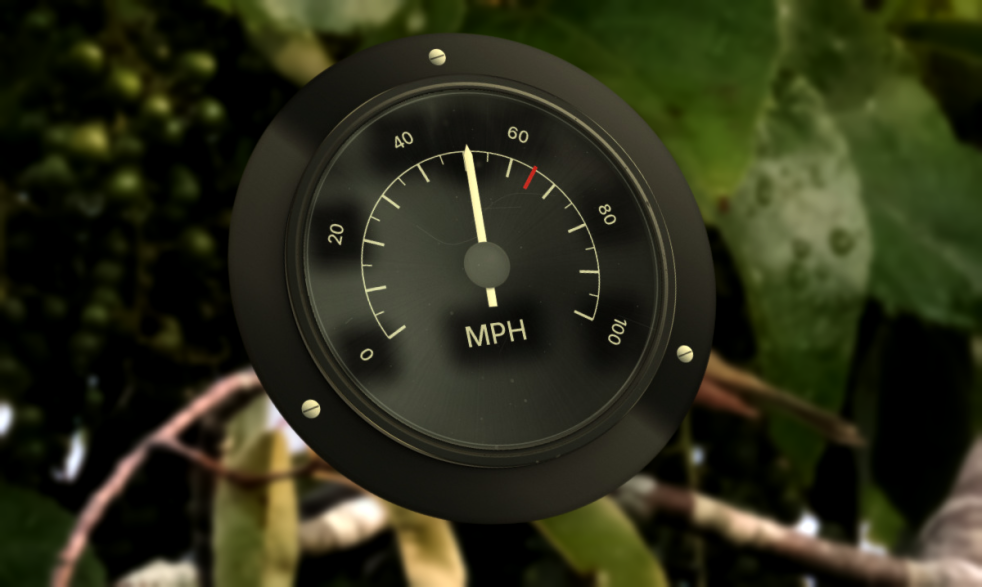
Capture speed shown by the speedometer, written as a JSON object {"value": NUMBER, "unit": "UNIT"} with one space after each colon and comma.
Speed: {"value": 50, "unit": "mph"}
